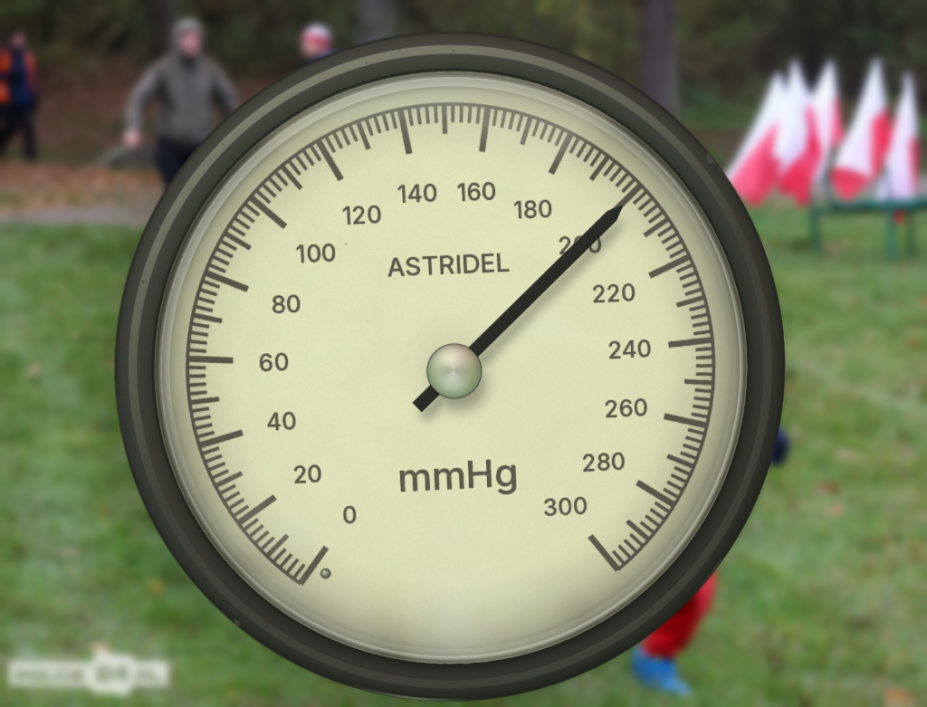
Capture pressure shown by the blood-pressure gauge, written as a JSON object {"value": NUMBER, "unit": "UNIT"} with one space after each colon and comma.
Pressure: {"value": 200, "unit": "mmHg"}
